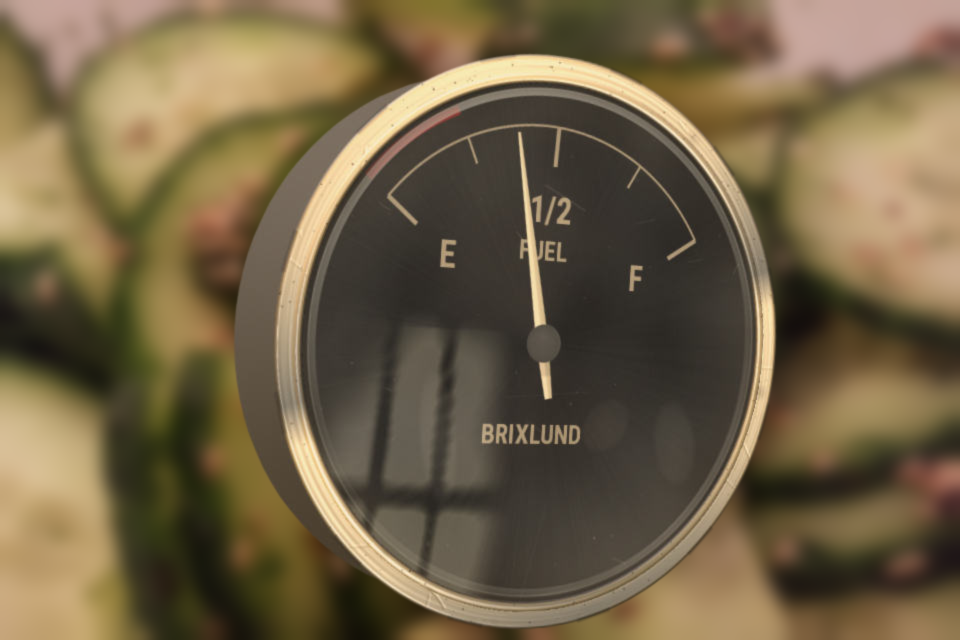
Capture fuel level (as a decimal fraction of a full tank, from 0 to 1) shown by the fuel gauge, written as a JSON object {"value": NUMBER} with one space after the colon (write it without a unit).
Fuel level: {"value": 0.375}
